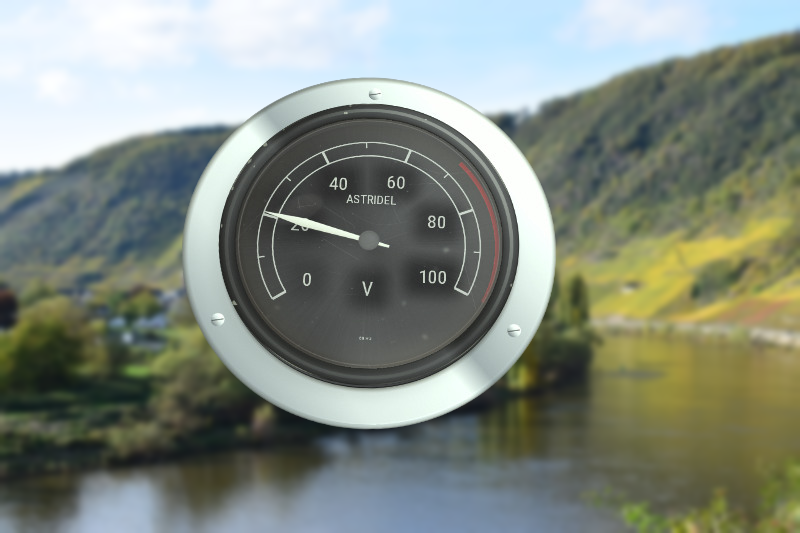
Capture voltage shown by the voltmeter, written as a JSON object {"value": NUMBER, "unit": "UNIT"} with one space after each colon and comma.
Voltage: {"value": 20, "unit": "V"}
